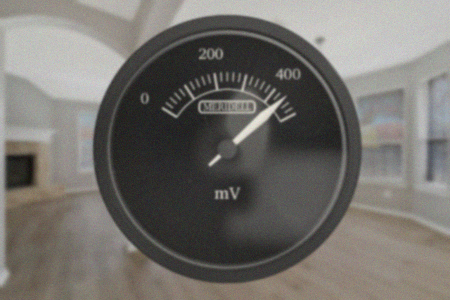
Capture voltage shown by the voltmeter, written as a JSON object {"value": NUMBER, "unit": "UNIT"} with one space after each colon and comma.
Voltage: {"value": 440, "unit": "mV"}
